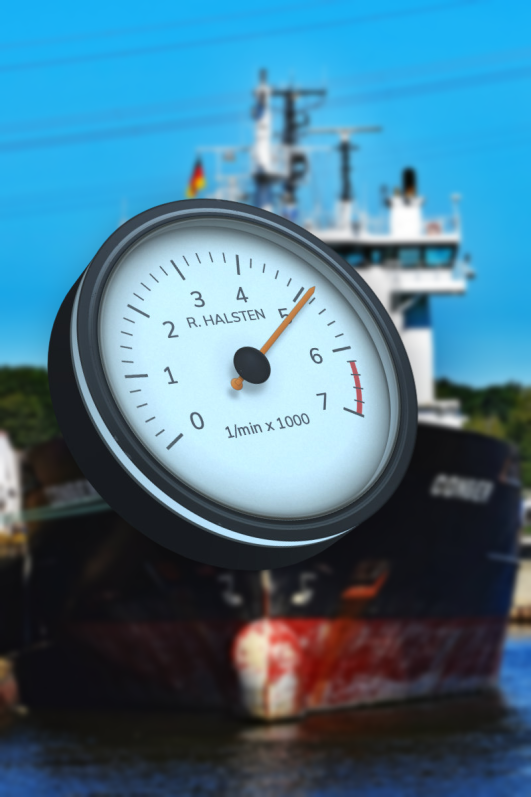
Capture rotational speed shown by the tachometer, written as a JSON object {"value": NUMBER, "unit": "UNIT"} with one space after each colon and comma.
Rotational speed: {"value": 5100, "unit": "rpm"}
